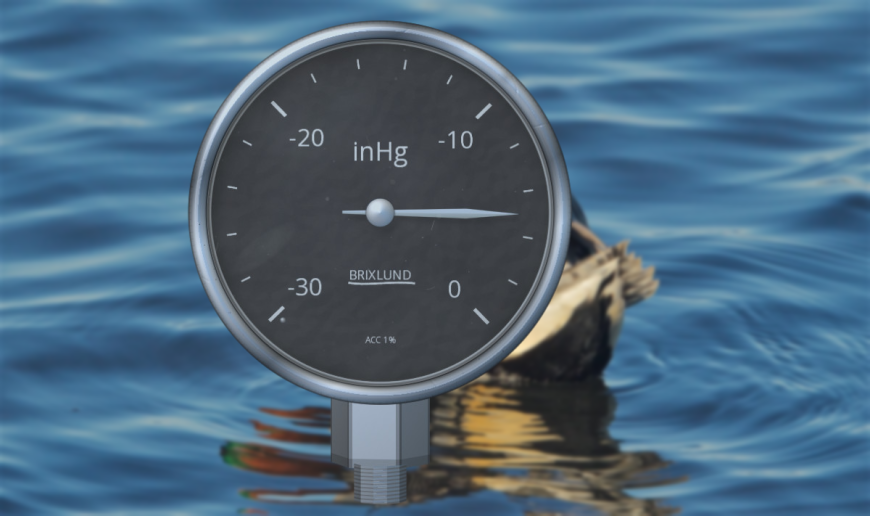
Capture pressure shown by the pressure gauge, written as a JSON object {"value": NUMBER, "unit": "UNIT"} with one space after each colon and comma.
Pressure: {"value": -5, "unit": "inHg"}
